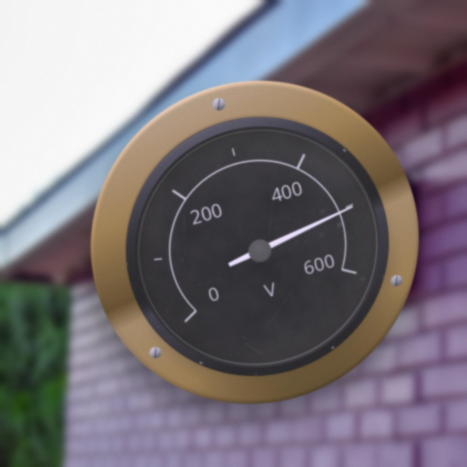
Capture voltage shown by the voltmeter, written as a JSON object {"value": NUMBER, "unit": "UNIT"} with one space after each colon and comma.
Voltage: {"value": 500, "unit": "V"}
